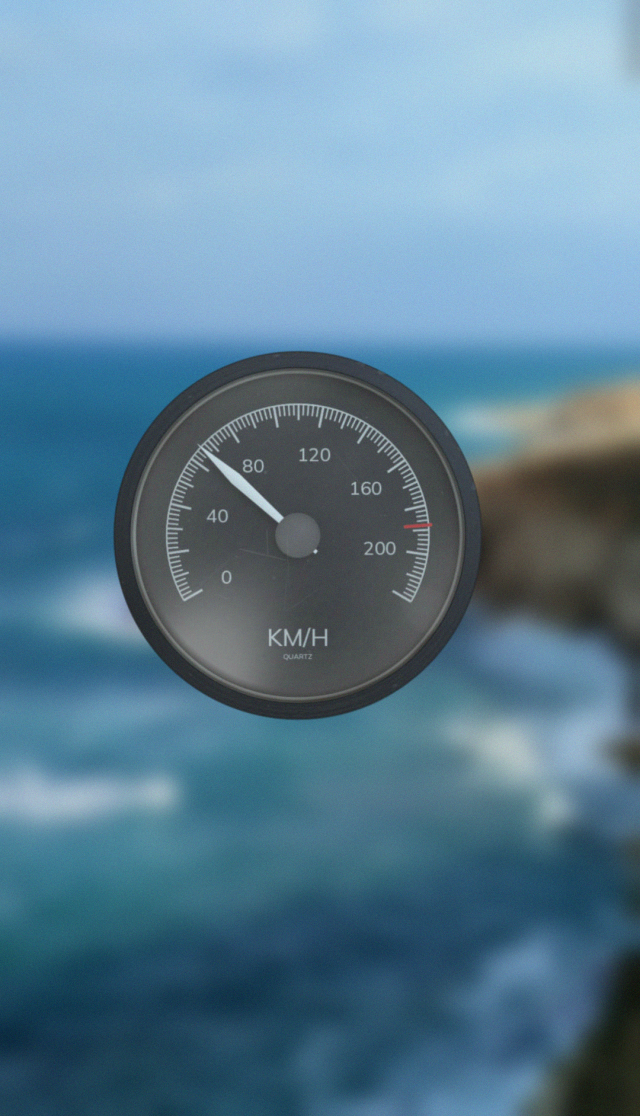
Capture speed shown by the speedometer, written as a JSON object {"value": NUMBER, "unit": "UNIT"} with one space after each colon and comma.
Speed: {"value": 66, "unit": "km/h"}
